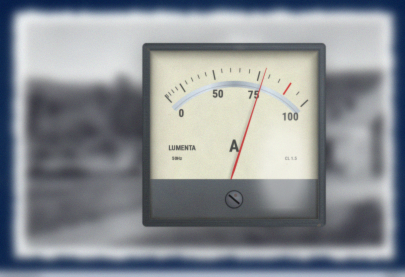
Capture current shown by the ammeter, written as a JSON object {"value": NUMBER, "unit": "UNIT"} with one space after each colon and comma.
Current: {"value": 77.5, "unit": "A"}
